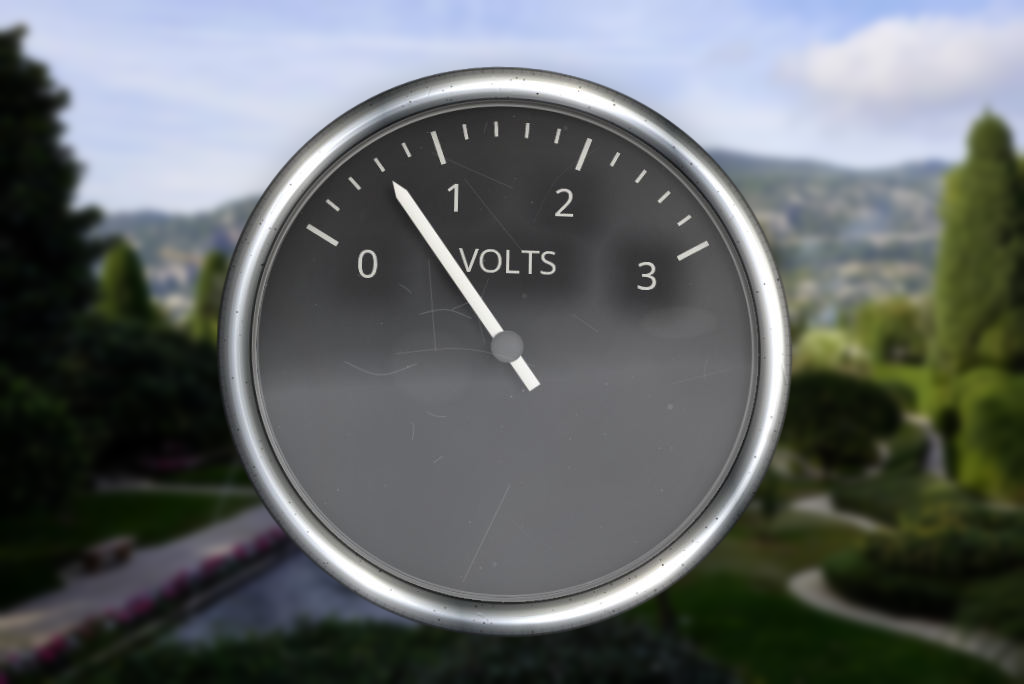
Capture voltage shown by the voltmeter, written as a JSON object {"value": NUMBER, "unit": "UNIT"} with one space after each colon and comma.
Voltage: {"value": 0.6, "unit": "V"}
